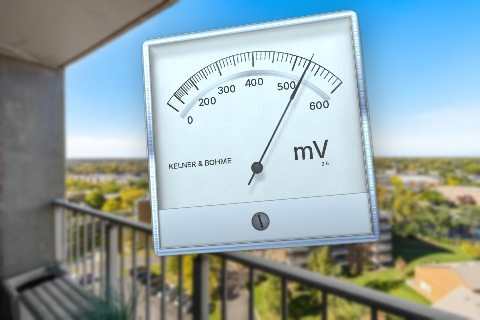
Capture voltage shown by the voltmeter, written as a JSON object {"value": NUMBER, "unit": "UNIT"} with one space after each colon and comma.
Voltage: {"value": 530, "unit": "mV"}
